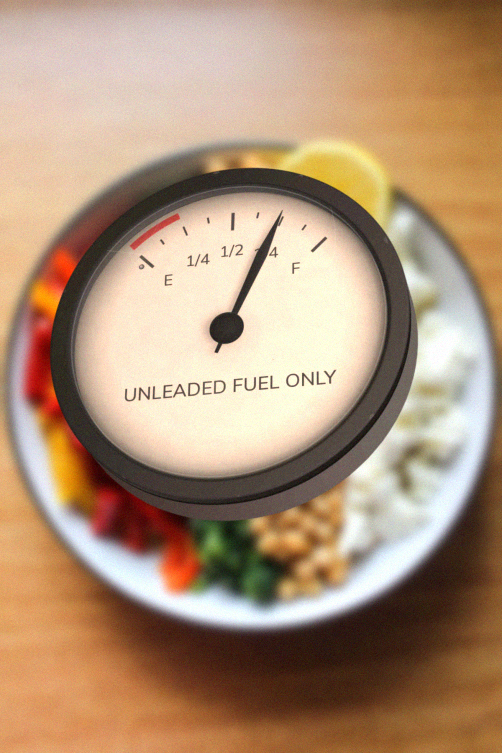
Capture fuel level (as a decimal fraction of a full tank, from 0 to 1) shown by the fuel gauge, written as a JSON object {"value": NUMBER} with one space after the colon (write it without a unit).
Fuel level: {"value": 0.75}
